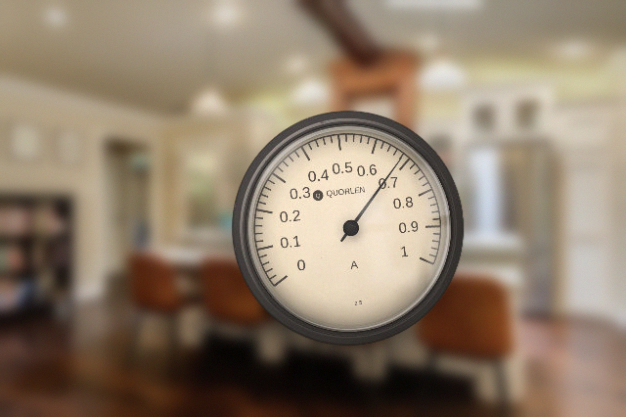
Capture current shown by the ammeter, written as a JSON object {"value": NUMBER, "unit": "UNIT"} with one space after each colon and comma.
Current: {"value": 0.68, "unit": "A"}
